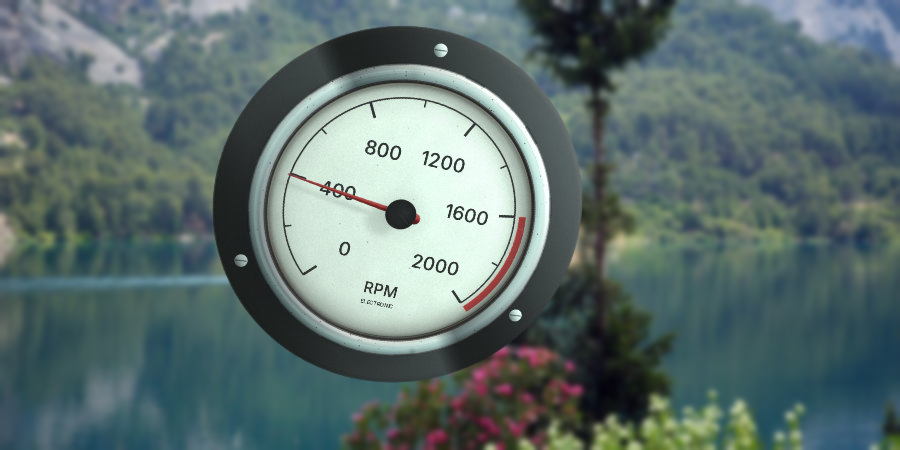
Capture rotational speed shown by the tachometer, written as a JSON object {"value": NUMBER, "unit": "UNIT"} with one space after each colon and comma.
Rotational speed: {"value": 400, "unit": "rpm"}
